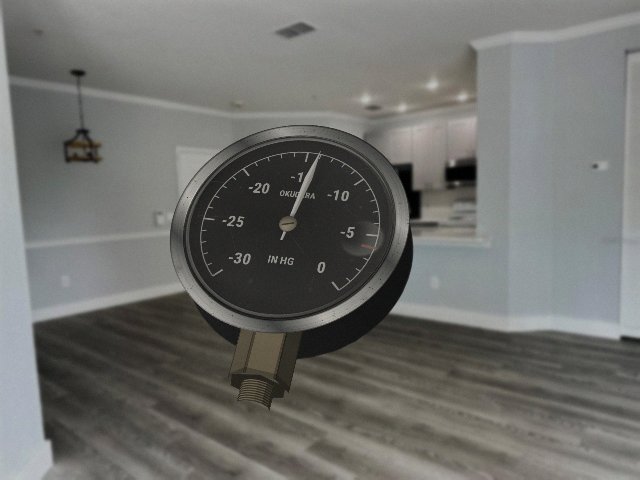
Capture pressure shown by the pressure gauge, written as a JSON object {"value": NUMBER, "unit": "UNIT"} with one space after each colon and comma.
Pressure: {"value": -14, "unit": "inHg"}
